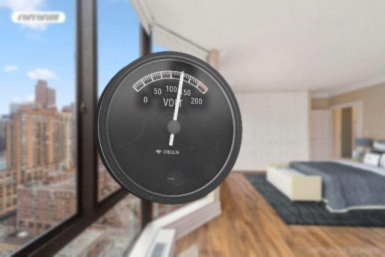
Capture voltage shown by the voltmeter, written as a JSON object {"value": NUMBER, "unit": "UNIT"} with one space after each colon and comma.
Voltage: {"value": 125, "unit": "V"}
